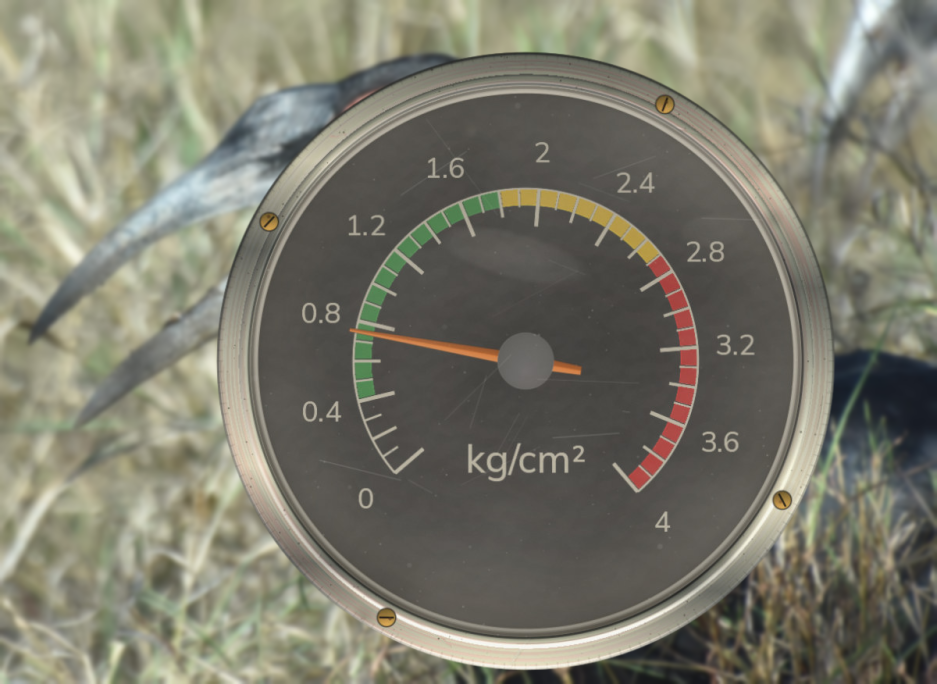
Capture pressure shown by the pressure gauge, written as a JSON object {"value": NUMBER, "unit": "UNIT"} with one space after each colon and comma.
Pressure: {"value": 0.75, "unit": "kg/cm²"}
